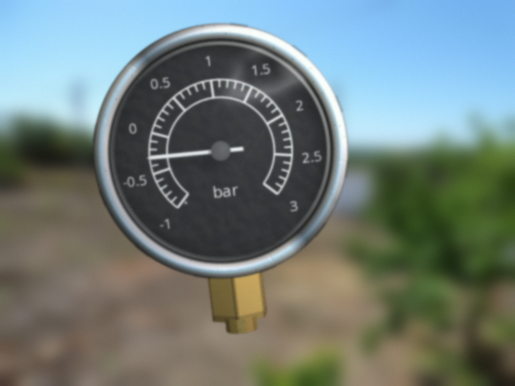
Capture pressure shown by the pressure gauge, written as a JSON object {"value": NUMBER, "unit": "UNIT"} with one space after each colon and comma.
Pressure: {"value": -0.3, "unit": "bar"}
